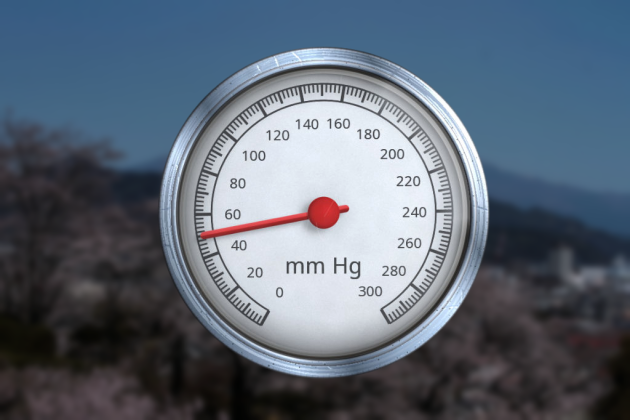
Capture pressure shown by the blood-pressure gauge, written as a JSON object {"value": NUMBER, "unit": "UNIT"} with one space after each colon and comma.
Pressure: {"value": 50, "unit": "mmHg"}
